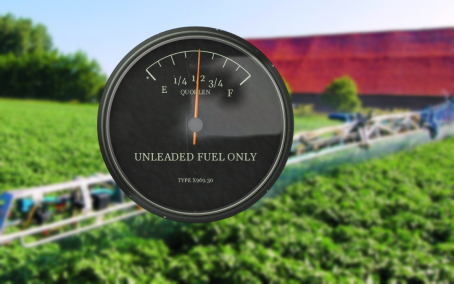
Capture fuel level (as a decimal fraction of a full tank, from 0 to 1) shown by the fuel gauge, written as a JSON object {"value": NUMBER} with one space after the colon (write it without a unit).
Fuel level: {"value": 0.5}
